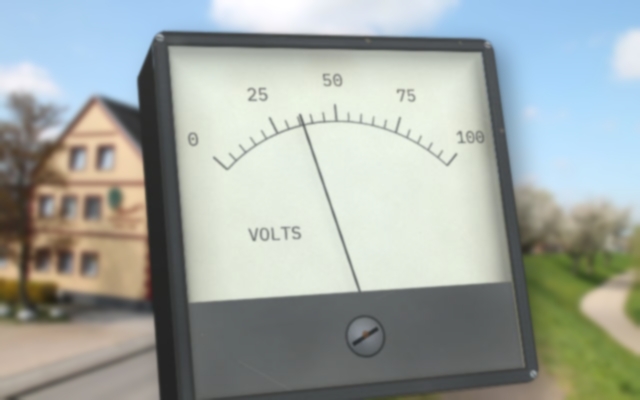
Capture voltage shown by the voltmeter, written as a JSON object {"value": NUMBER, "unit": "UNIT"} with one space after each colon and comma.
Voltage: {"value": 35, "unit": "V"}
